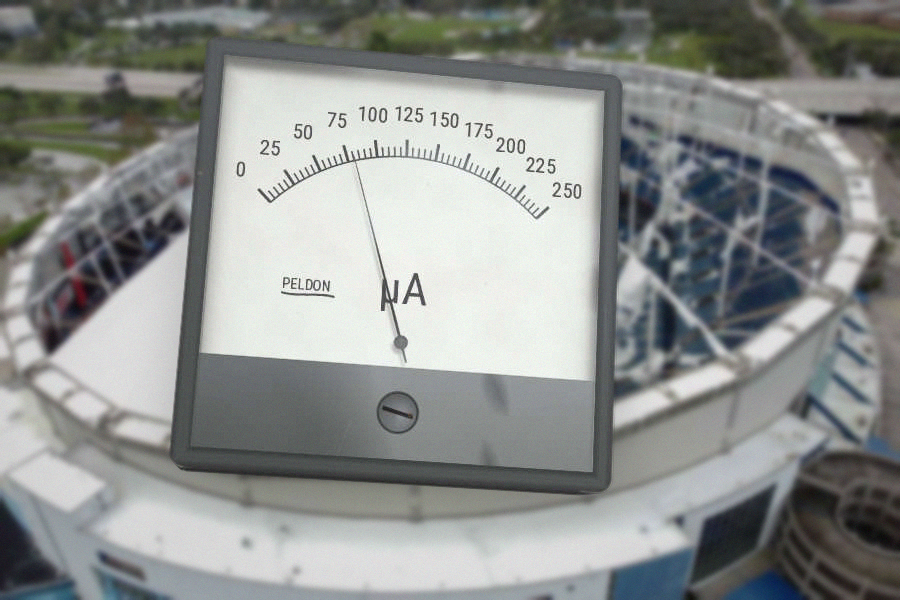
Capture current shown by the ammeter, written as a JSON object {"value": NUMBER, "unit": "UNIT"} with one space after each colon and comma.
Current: {"value": 80, "unit": "µA"}
